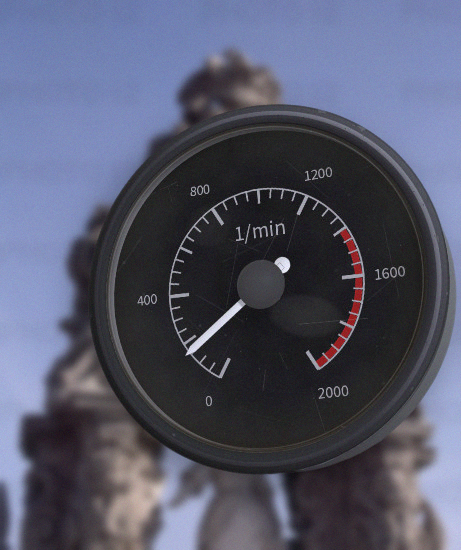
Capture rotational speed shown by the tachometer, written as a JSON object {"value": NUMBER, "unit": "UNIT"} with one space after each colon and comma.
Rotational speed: {"value": 150, "unit": "rpm"}
